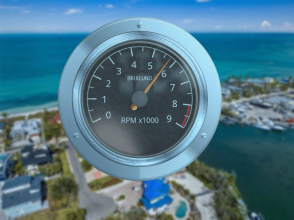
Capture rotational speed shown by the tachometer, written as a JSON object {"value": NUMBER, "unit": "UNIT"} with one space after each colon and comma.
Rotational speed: {"value": 5750, "unit": "rpm"}
